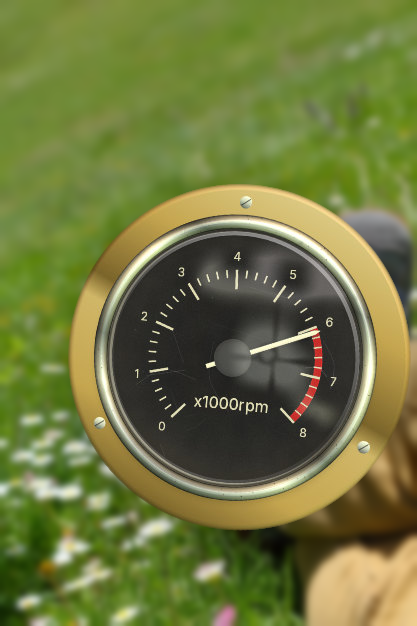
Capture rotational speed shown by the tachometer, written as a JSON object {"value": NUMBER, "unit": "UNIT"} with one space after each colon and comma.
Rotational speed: {"value": 6100, "unit": "rpm"}
